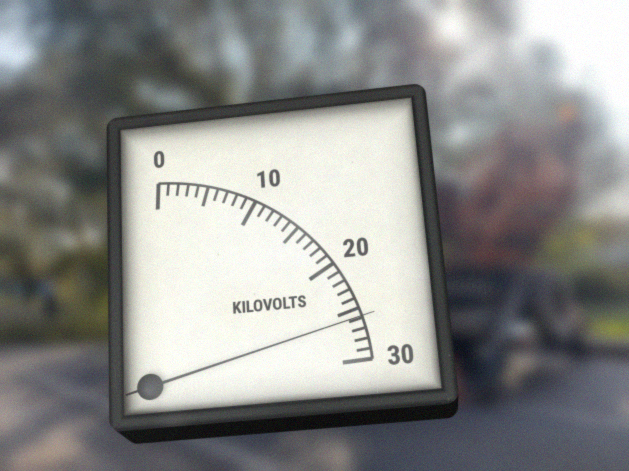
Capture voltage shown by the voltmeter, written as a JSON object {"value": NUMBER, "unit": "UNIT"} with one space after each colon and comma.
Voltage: {"value": 26, "unit": "kV"}
